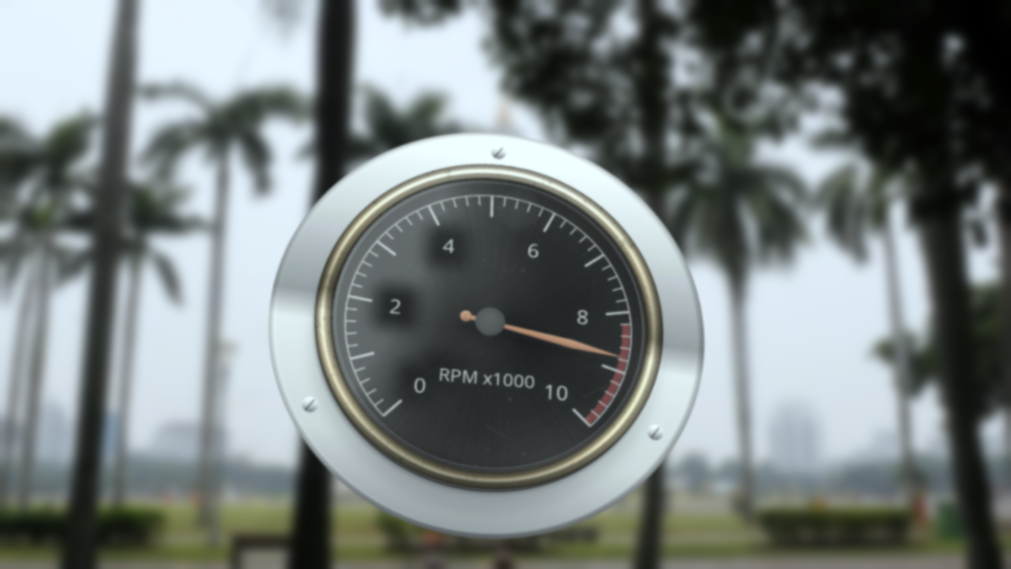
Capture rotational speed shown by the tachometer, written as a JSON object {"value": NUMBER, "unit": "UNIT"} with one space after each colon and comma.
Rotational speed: {"value": 8800, "unit": "rpm"}
